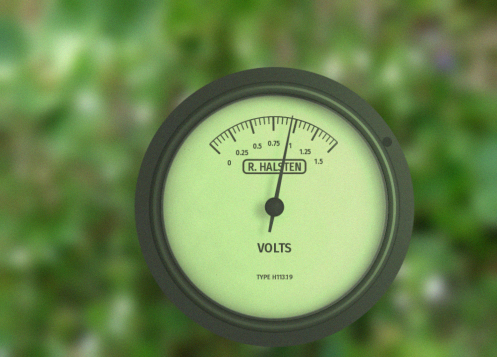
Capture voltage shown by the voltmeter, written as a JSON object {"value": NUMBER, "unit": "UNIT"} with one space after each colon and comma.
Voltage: {"value": 0.95, "unit": "V"}
